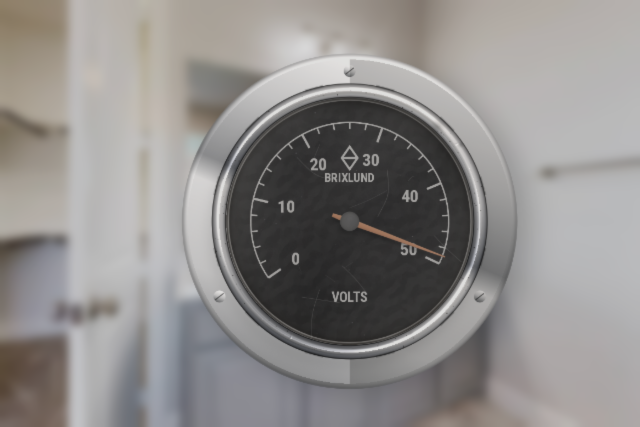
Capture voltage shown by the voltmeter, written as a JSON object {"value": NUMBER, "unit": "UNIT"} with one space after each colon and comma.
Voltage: {"value": 49, "unit": "V"}
